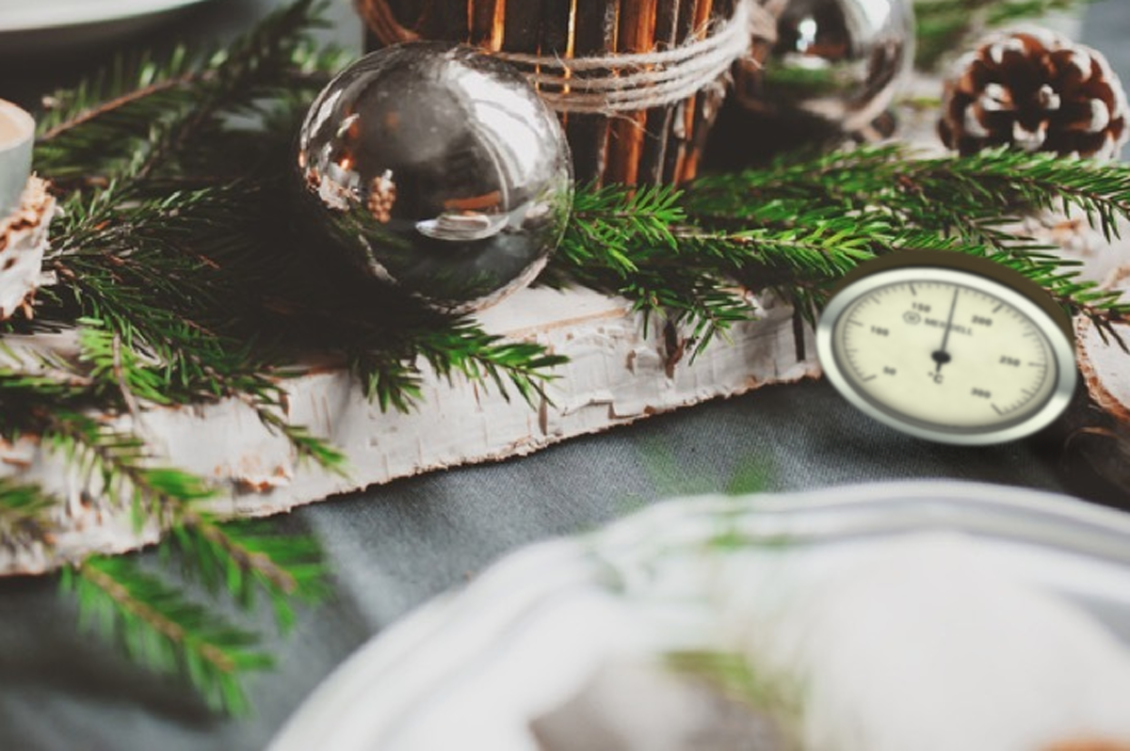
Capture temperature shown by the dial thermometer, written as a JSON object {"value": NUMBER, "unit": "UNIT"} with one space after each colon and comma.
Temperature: {"value": 175, "unit": "°C"}
